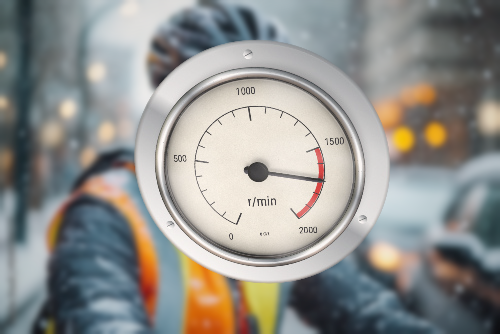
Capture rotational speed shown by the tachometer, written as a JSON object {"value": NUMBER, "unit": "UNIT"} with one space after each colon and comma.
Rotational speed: {"value": 1700, "unit": "rpm"}
